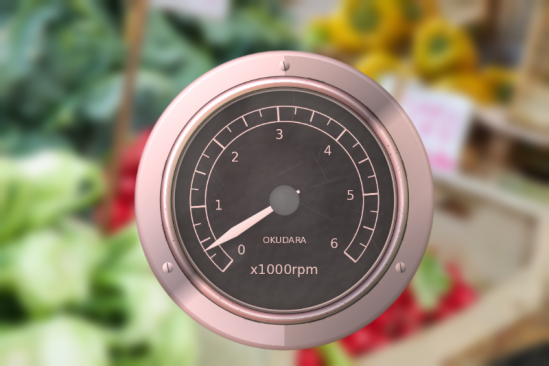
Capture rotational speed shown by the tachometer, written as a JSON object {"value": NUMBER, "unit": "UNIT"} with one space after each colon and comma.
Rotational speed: {"value": 375, "unit": "rpm"}
